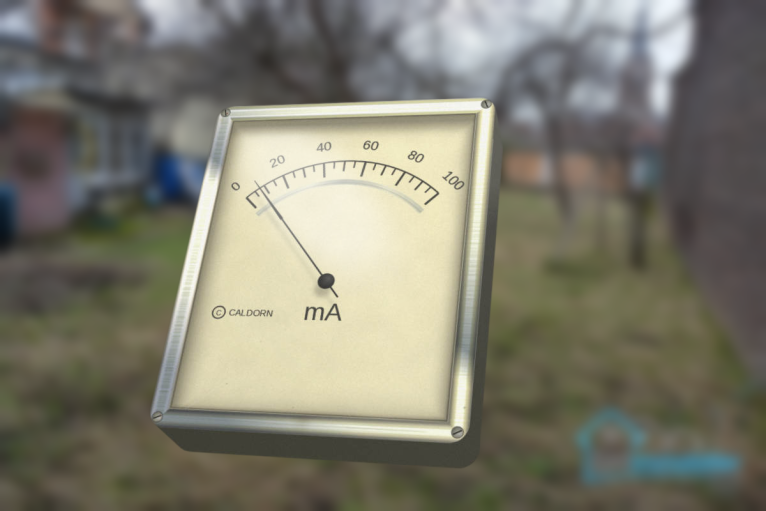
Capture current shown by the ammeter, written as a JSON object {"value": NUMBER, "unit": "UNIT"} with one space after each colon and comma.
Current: {"value": 7.5, "unit": "mA"}
